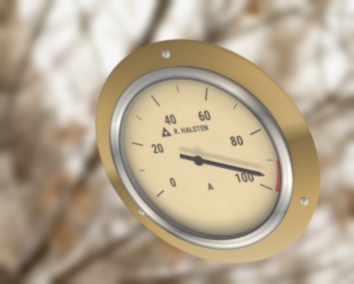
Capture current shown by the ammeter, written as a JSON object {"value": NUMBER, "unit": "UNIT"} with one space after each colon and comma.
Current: {"value": 95, "unit": "A"}
